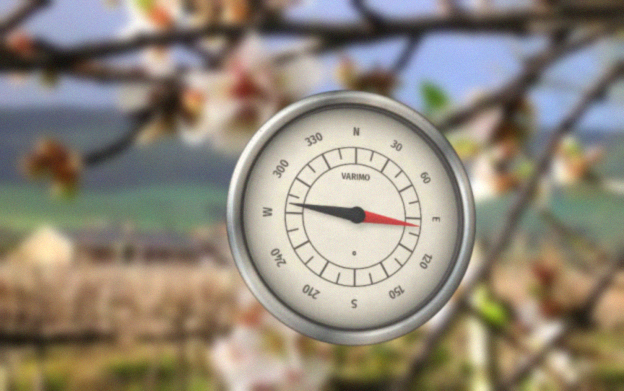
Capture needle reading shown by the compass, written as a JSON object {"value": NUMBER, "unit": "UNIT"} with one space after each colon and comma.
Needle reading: {"value": 97.5, "unit": "°"}
